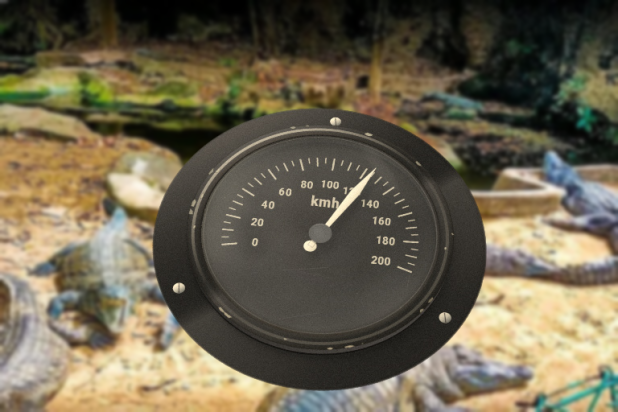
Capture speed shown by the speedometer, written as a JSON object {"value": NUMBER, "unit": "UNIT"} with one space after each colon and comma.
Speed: {"value": 125, "unit": "km/h"}
